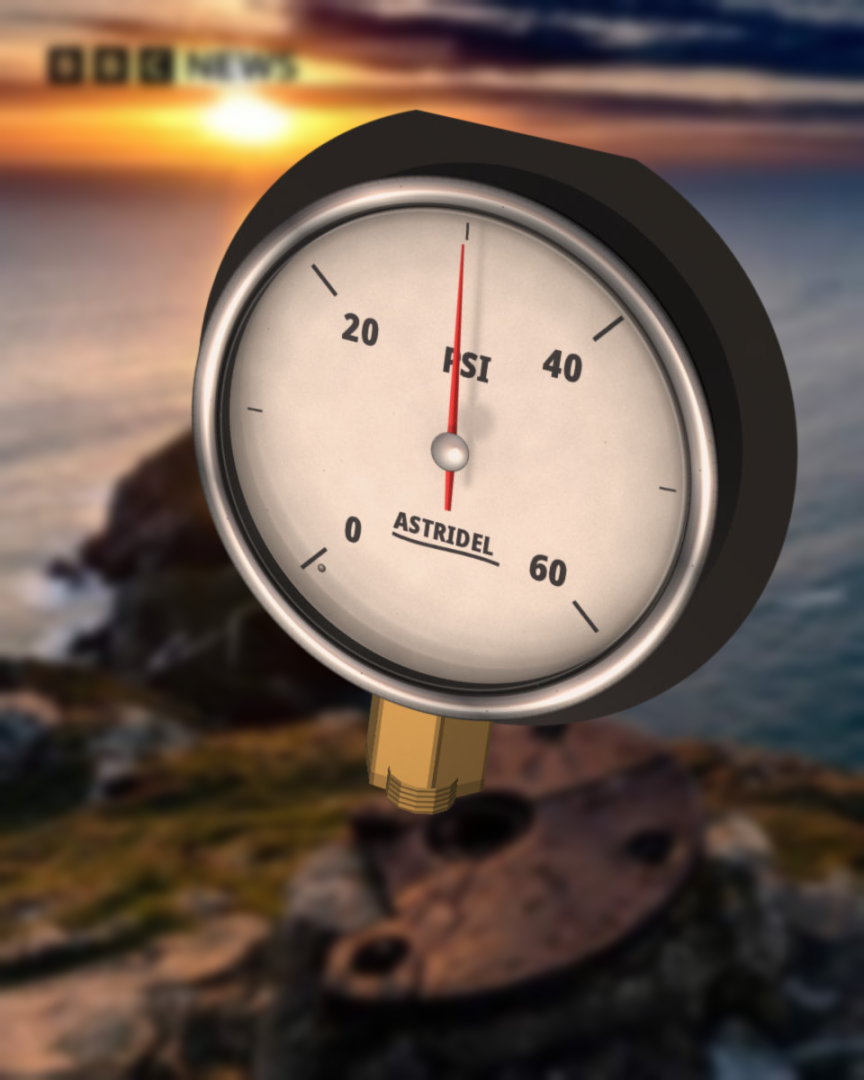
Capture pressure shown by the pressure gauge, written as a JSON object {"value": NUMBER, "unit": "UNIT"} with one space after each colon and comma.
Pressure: {"value": 30, "unit": "psi"}
